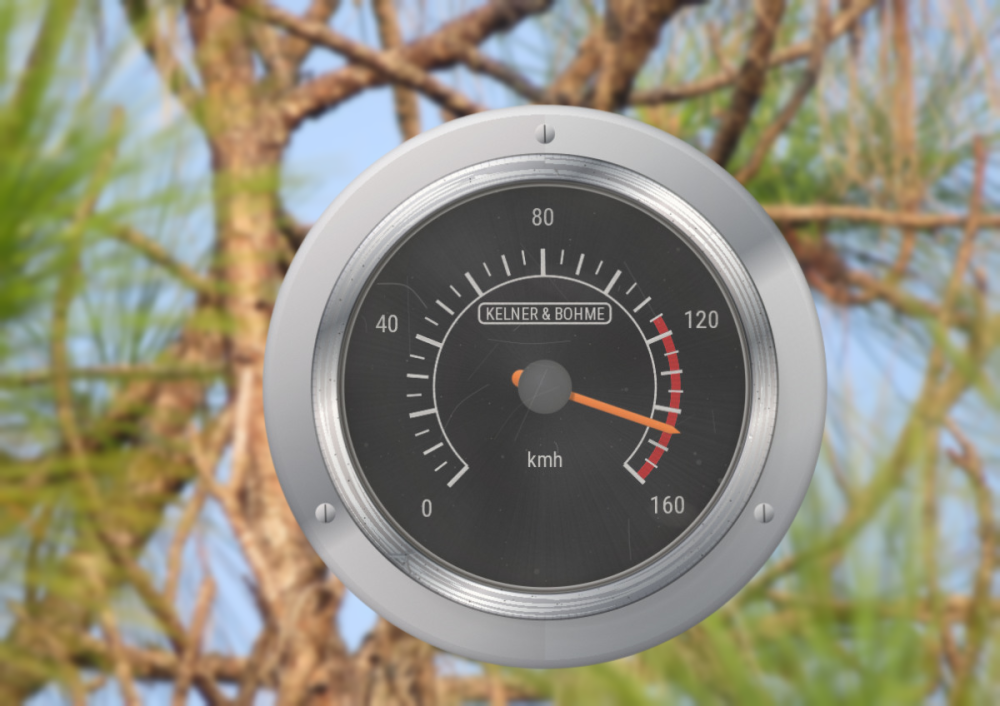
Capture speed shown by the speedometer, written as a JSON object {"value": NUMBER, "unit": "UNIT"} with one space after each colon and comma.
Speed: {"value": 145, "unit": "km/h"}
